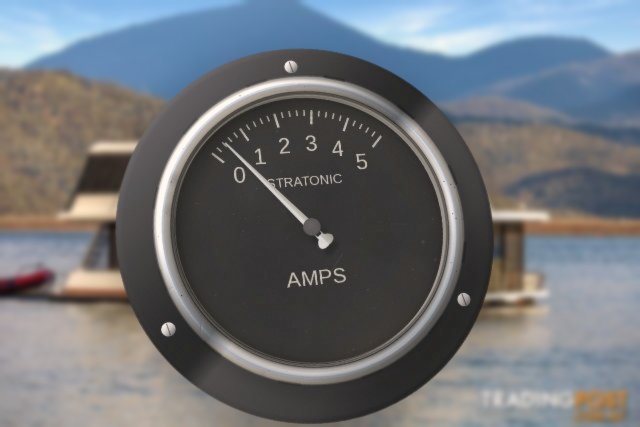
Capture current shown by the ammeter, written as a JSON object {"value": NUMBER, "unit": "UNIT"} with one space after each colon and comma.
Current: {"value": 0.4, "unit": "A"}
